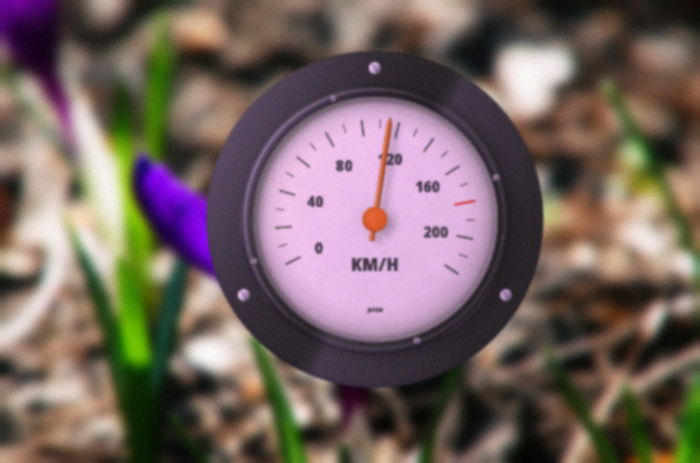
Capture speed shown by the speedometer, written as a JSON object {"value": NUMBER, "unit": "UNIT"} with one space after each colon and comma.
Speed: {"value": 115, "unit": "km/h"}
